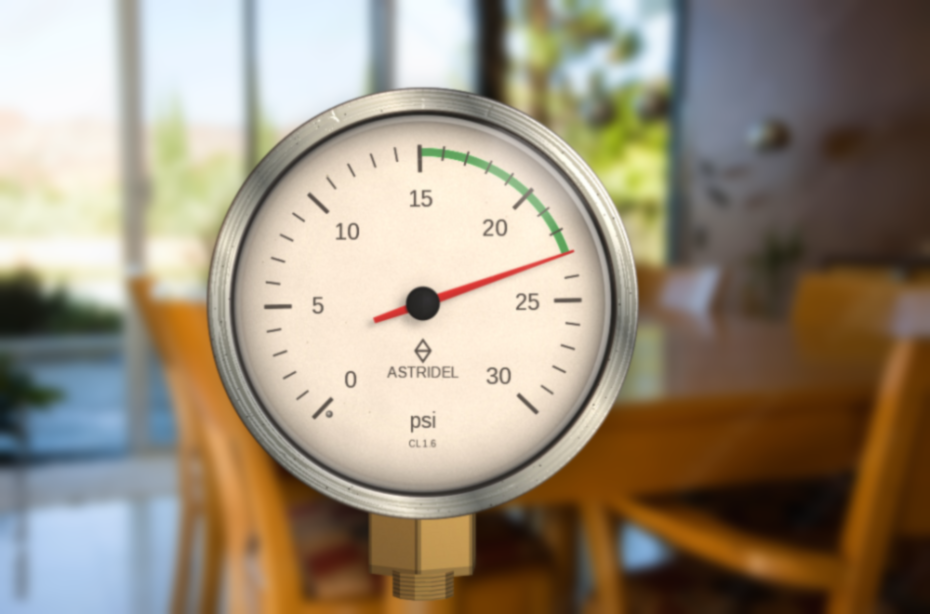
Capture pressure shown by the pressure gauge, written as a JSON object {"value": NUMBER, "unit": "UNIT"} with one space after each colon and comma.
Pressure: {"value": 23, "unit": "psi"}
